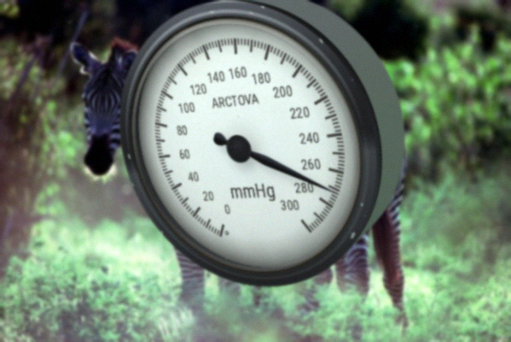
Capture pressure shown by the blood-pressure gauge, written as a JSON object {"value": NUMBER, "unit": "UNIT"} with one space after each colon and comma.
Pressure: {"value": 270, "unit": "mmHg"}
